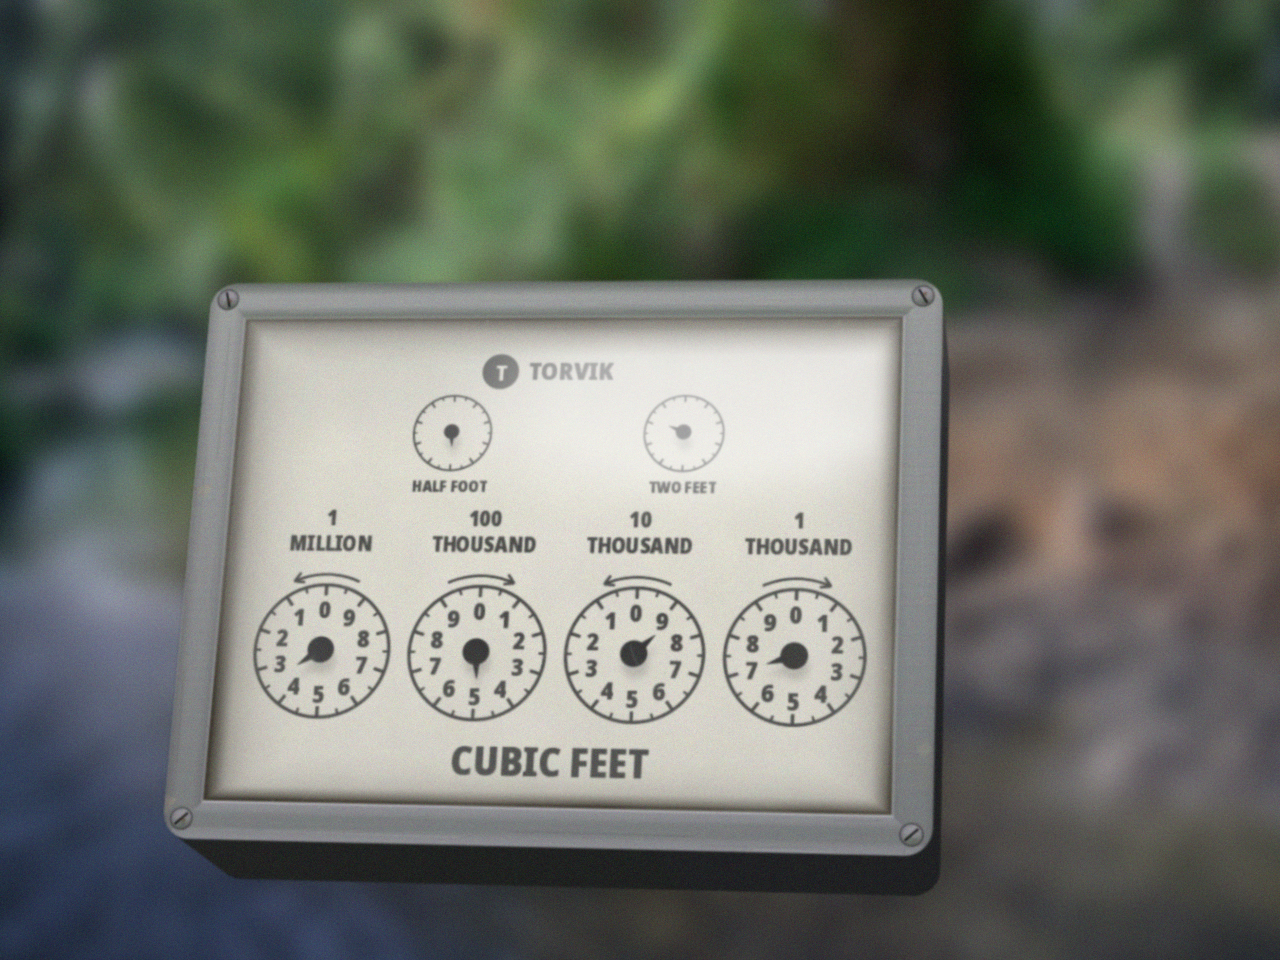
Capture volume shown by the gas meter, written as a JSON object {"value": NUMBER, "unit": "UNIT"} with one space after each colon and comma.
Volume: {"value": 348700, "unit": "ft³"}
